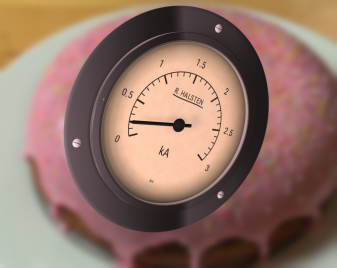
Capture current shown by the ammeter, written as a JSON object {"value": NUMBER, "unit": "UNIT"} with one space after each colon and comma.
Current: {"value": 0.2, "unit": "kA"}
